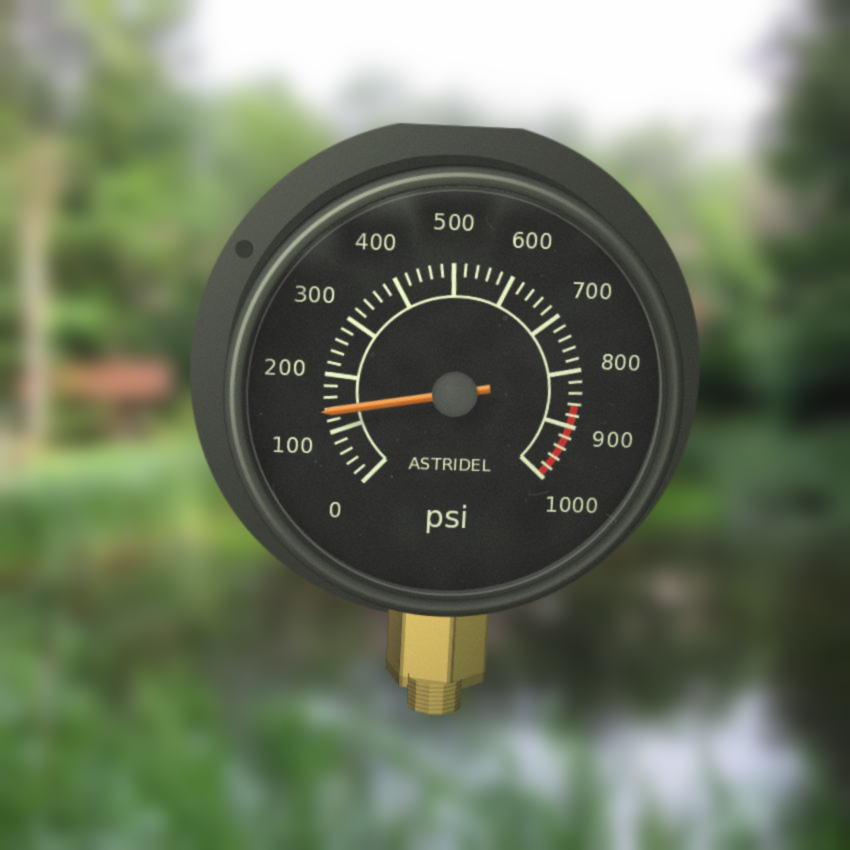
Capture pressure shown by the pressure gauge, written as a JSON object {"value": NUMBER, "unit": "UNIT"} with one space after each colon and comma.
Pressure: {"value": 140, "unit": "psi"}
